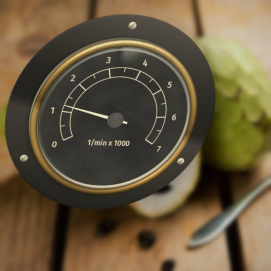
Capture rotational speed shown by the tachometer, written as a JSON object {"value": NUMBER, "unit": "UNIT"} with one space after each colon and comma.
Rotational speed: {"value": 1250, "unit": "rpm"}
